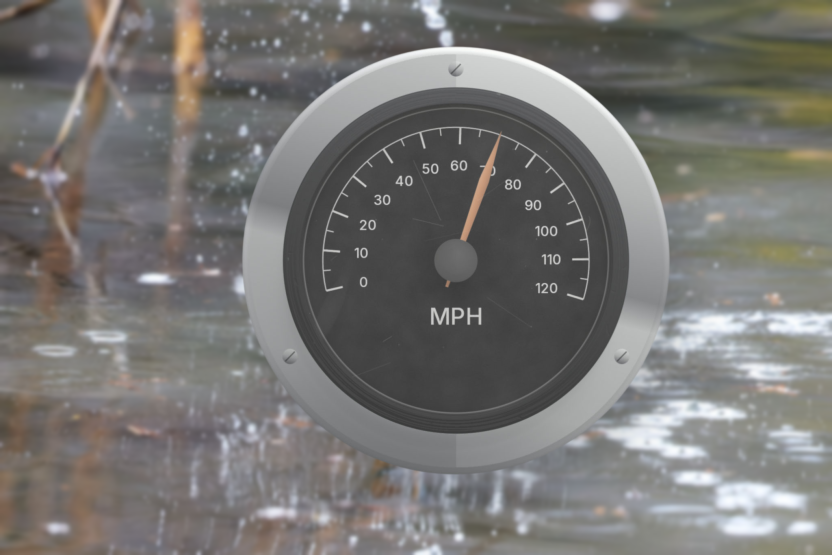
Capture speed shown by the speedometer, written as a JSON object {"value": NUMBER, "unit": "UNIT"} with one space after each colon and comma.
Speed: {"value": 70, "unit": "mph"}
